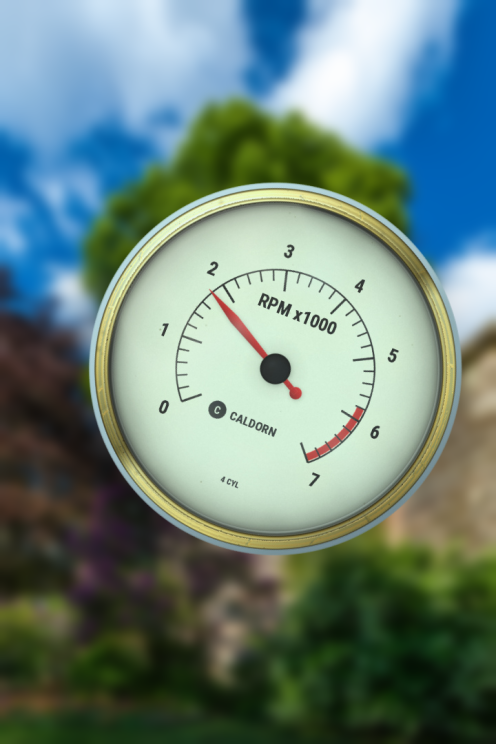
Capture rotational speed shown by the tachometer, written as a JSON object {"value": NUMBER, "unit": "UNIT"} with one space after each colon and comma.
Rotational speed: {"value": 1800, "unit": "rpm"}
